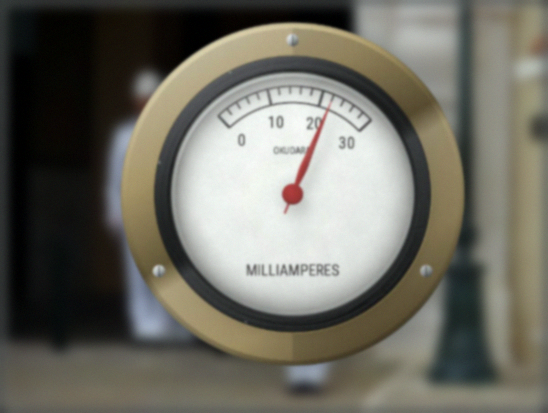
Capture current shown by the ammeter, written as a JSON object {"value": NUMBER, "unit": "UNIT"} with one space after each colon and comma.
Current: {"value": 22, "unit": "mA"}
